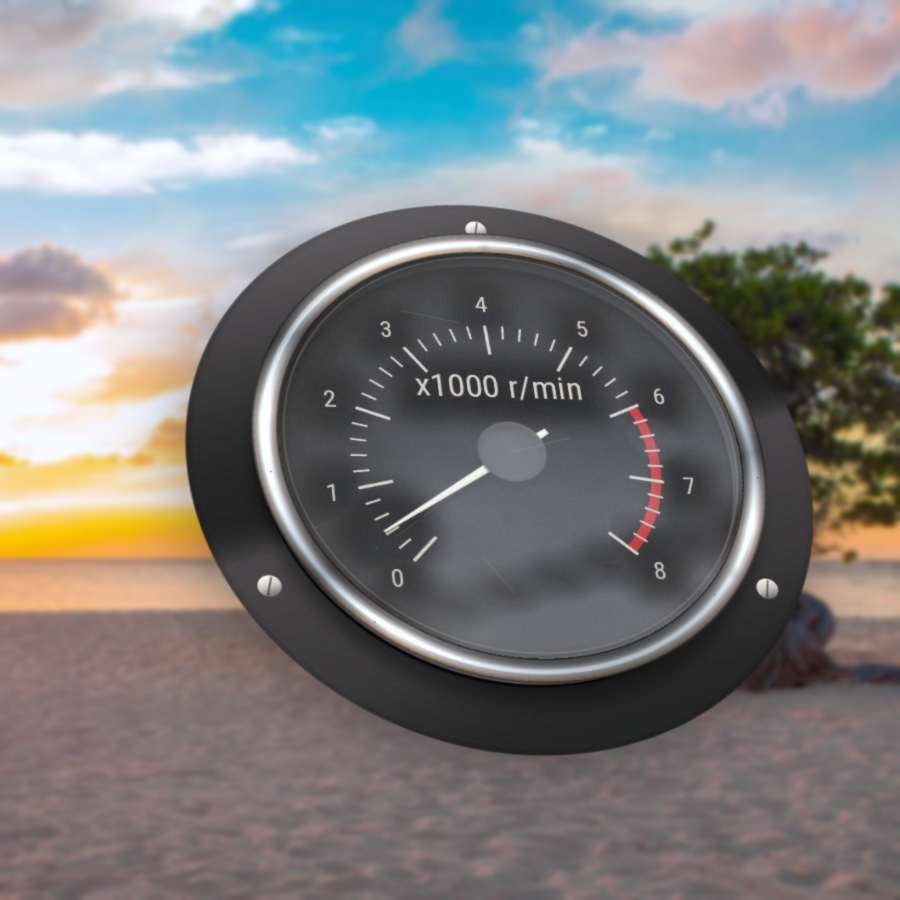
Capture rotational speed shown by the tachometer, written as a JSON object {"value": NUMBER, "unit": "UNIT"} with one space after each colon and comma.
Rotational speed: {"value": 400, "unit": "rpm"}
